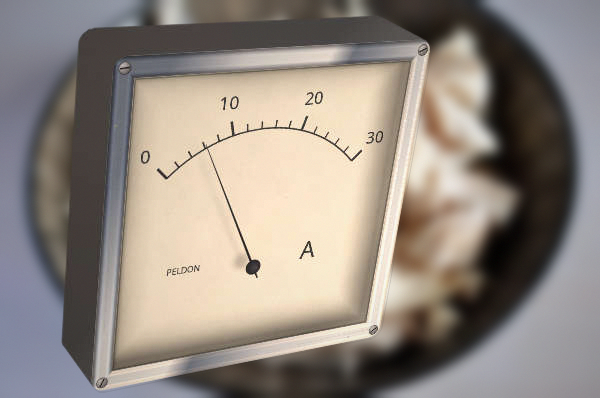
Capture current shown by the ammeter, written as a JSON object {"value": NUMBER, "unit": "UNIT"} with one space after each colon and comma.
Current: {"value": 6, "unit": "A"}
